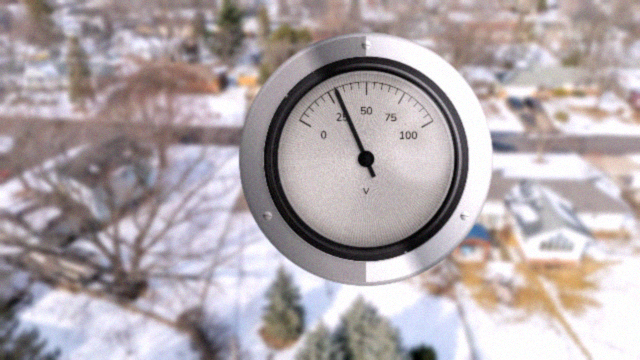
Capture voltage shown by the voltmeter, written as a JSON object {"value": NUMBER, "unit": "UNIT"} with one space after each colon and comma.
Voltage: {"value": 30, "unit": "V"}
